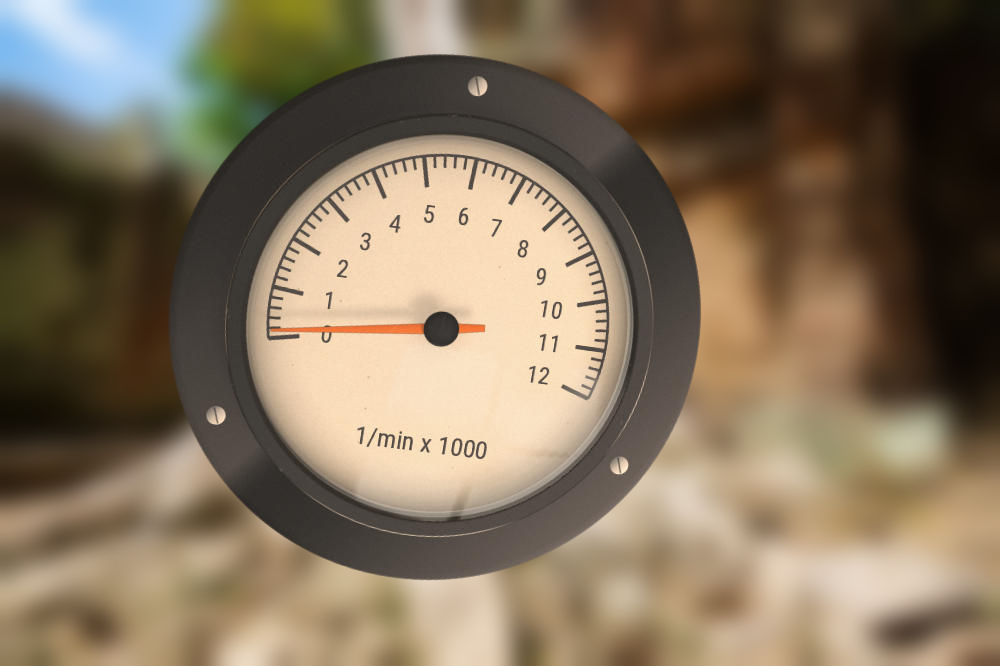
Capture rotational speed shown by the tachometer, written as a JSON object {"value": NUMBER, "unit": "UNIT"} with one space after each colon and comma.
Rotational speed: {"value": 200, "unit": "rpm"}
